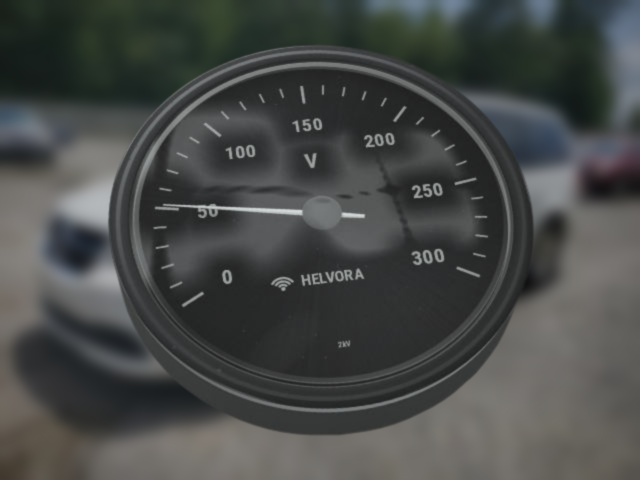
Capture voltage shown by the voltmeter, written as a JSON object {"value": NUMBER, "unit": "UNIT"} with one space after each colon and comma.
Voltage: {"value": 50, "unit": "V"}
